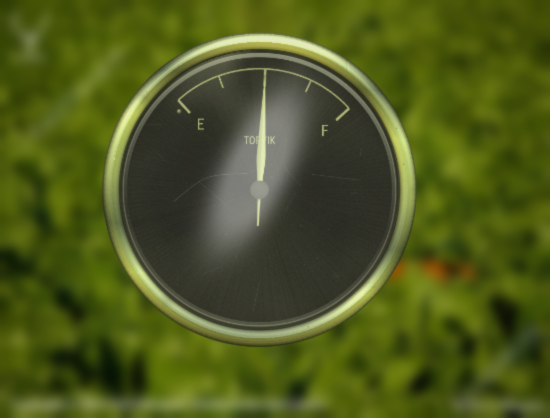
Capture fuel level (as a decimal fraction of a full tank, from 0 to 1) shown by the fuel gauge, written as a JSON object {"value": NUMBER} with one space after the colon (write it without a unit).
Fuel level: {"value": 0.5}
